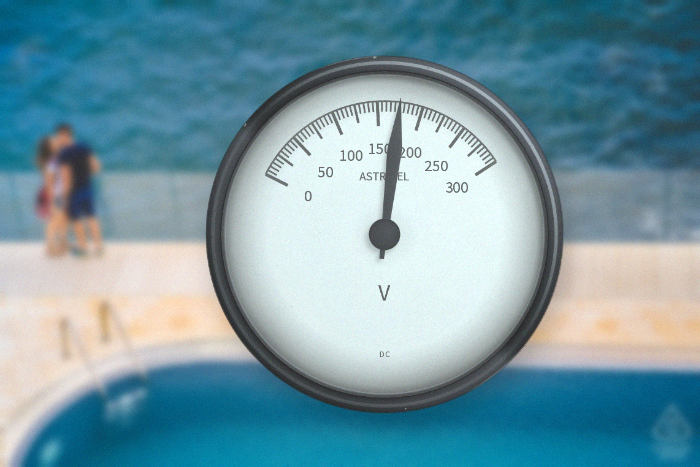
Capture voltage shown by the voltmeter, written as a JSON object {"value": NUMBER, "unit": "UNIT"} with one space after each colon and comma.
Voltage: {"value": 175, "unit": "V"}
